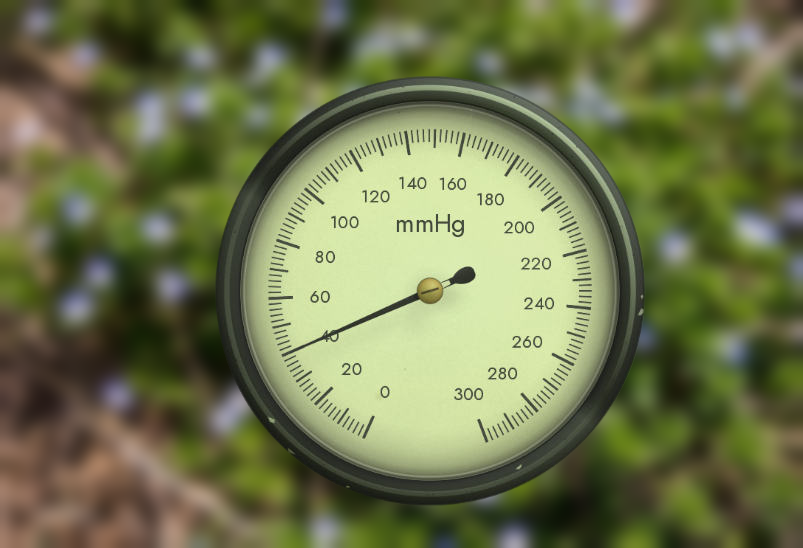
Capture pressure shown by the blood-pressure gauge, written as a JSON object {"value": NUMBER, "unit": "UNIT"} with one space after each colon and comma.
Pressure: {"value": 40, "unit": "mmHg"}
